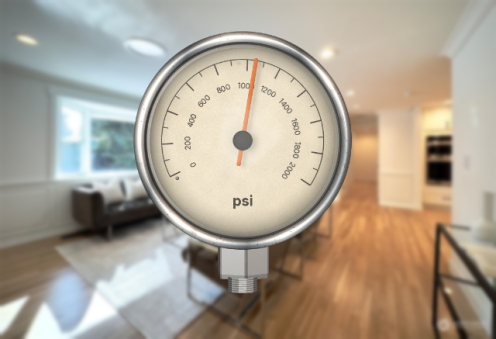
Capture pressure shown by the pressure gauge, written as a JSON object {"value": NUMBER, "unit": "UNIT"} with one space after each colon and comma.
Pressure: {"value": 1050, "unit": "psi"}
